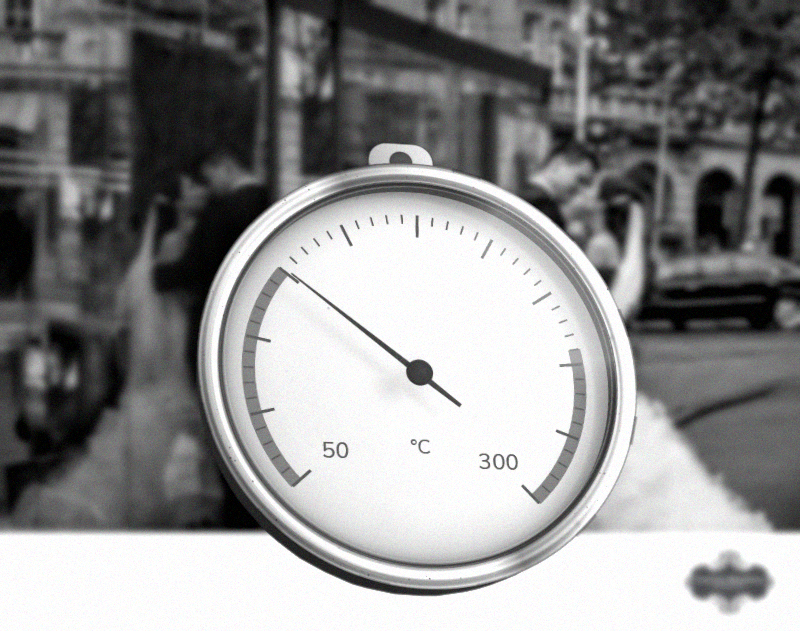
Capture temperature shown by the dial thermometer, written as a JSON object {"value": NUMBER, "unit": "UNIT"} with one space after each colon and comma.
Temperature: {"value": 125, "unit": "°C"}
